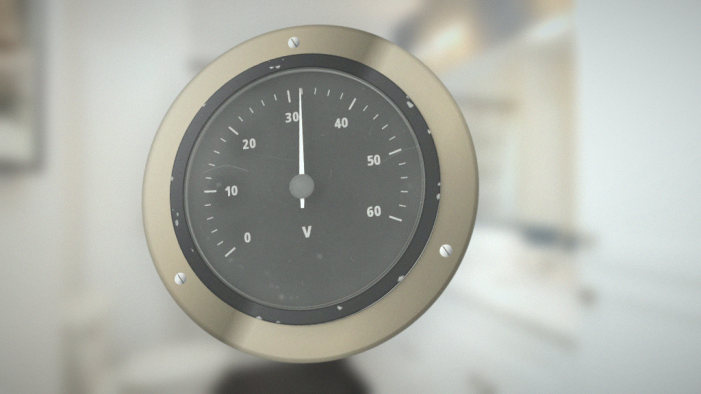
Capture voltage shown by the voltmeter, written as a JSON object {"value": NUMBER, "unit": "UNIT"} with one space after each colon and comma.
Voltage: {"value": 32, "unit": "V"}
